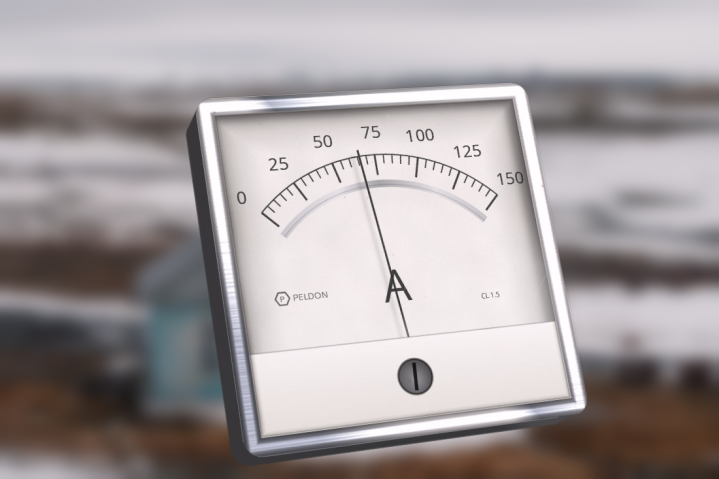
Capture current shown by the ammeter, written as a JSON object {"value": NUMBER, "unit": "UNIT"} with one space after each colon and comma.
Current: {"value": 65, "unit": "A"}
